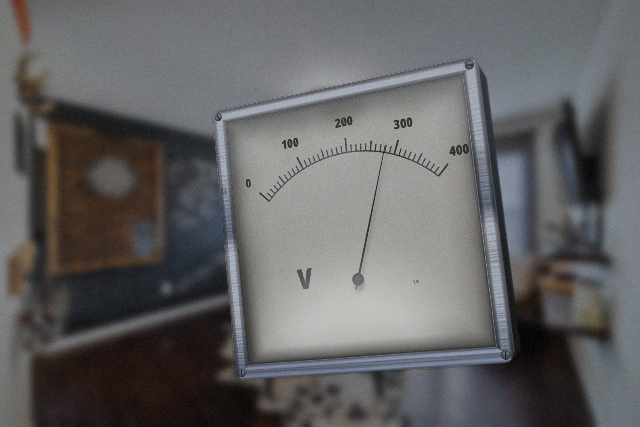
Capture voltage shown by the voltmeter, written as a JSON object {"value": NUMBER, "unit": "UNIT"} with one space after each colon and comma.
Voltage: {"value": 280, "unit": "V"}
